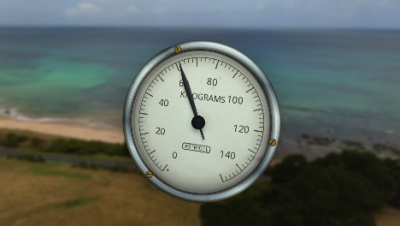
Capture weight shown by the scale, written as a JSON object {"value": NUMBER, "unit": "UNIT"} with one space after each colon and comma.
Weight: {"value": 62, "unit": "kg"}
